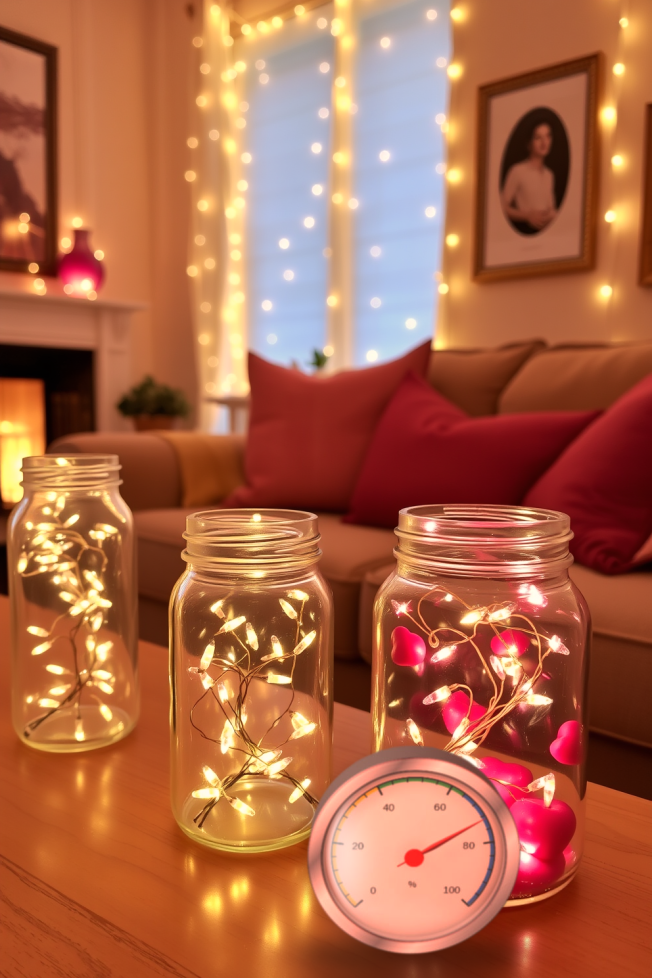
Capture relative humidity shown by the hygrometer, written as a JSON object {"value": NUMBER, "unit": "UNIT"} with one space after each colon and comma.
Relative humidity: {"value": 72, "unit": "%"}
